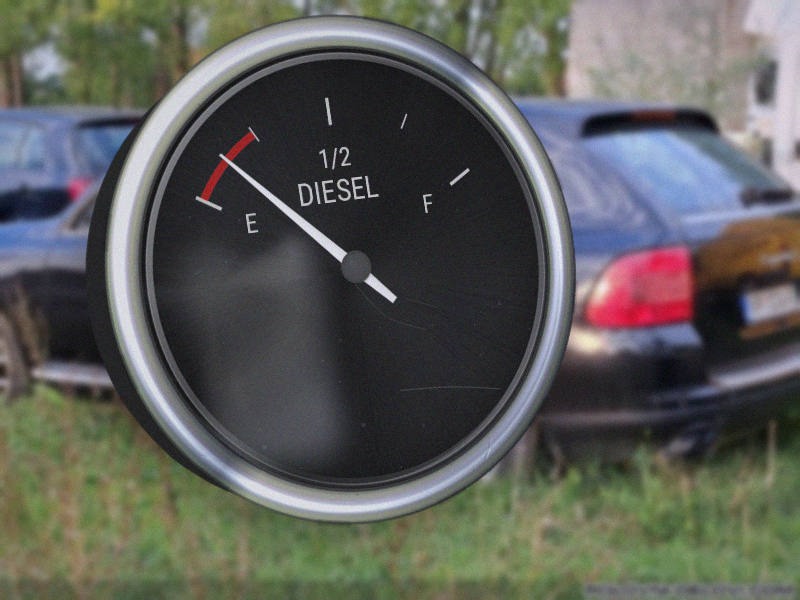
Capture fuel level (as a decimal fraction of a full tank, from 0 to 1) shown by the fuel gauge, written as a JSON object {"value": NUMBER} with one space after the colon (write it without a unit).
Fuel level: {"value": 0.125}
